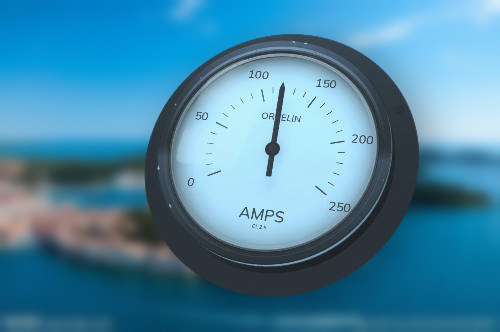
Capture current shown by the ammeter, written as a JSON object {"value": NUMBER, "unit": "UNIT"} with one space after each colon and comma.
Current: {"value": 120, "unit": "A"}
